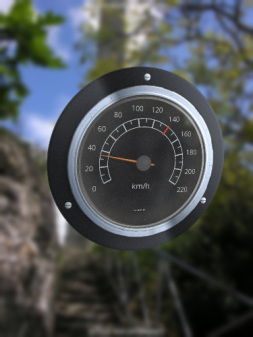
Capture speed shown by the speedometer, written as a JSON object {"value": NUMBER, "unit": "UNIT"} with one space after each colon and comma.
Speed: {"value": 35, "unit": "km/h"}
